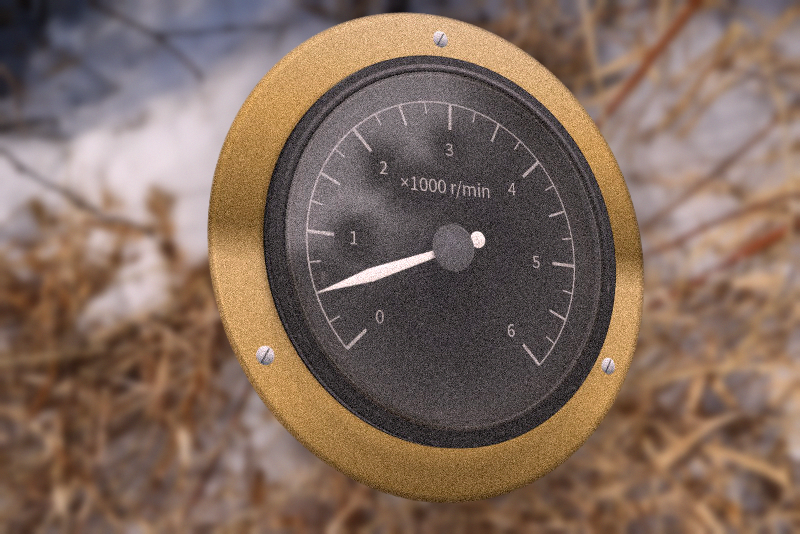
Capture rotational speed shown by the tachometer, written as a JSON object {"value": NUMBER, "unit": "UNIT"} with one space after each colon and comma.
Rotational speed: {"value": 500, "unit": "rpm"}
